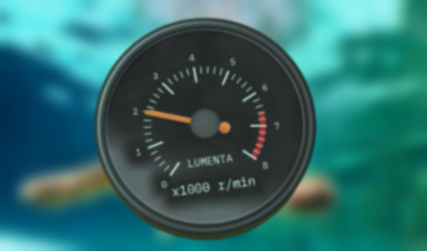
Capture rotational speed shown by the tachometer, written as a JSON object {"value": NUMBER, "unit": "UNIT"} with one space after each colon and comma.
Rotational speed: {"value": 2000, "unit": "rpm"}
